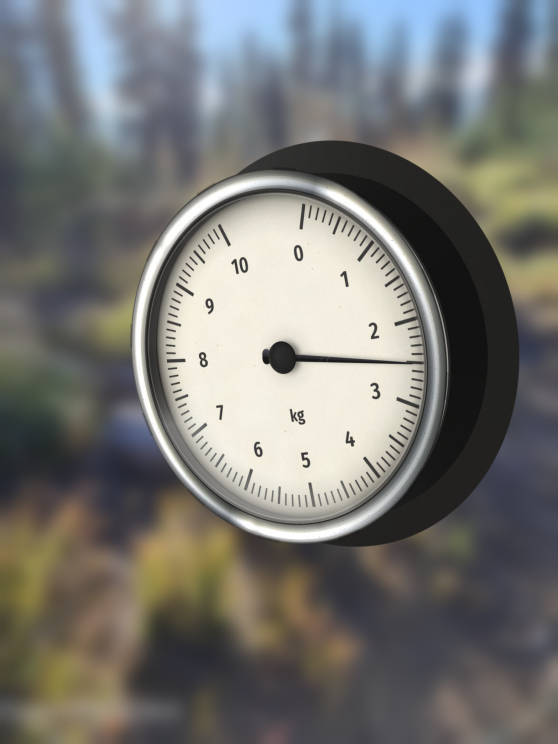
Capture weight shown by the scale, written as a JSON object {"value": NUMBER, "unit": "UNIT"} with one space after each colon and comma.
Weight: {"value": 2.5, "unit": "kg"}
